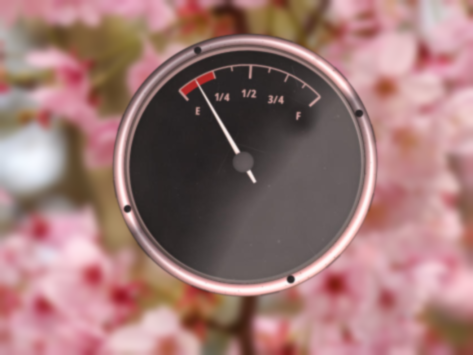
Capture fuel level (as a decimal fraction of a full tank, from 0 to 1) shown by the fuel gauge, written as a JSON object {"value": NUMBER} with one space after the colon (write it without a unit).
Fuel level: {"value": 0.125}
